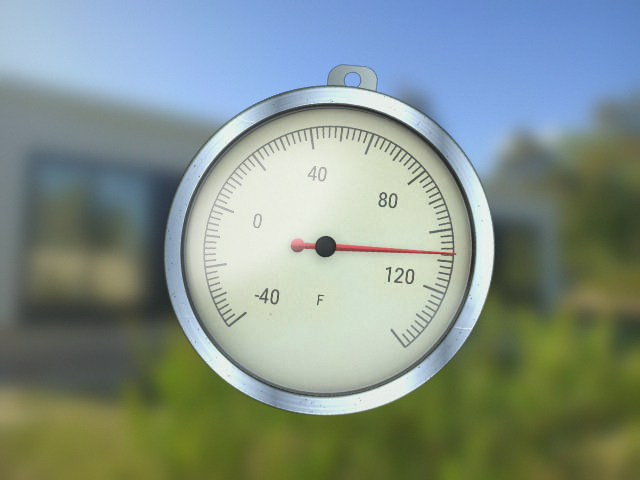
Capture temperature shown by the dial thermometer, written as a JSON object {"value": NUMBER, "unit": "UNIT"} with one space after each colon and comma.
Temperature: {"value": 108, "unit": "°F"}
